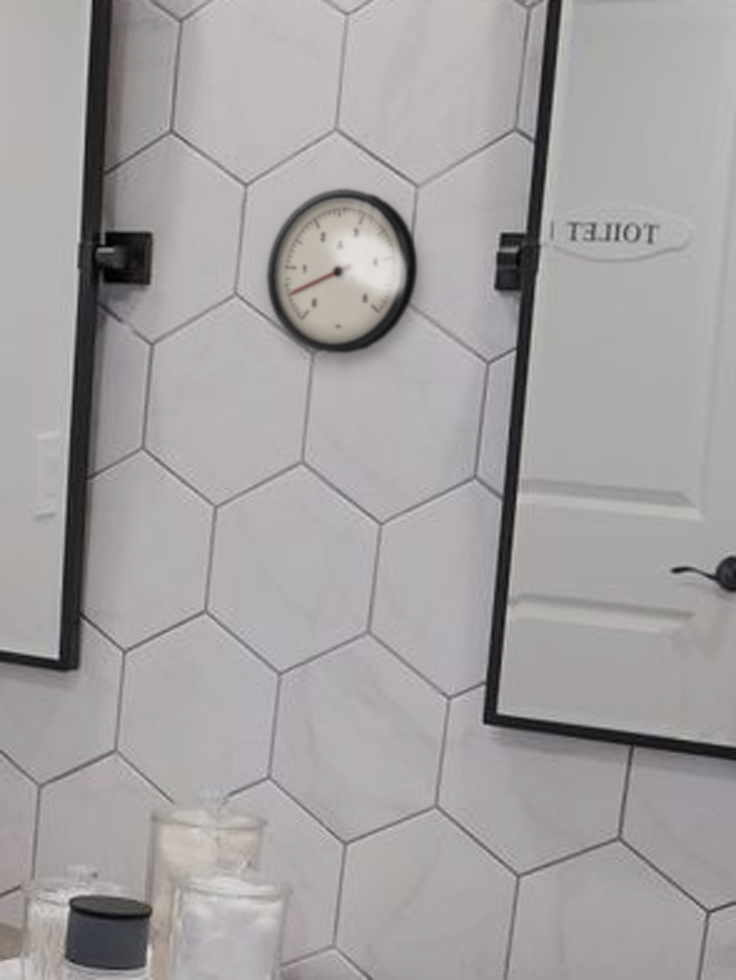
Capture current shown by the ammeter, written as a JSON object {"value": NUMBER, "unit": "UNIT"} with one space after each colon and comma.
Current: {"value": 0.5, "unit": "A"}
